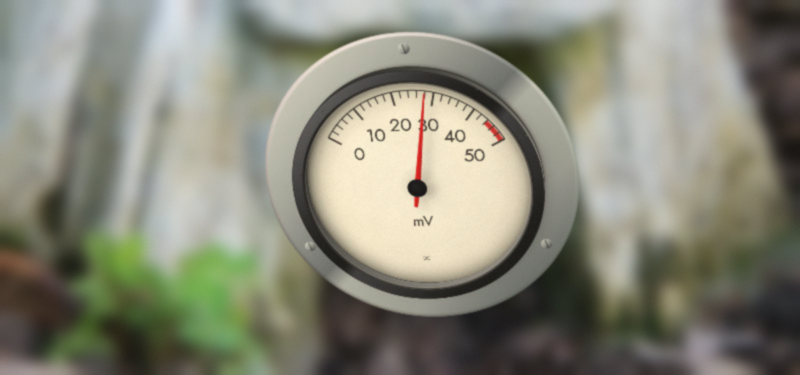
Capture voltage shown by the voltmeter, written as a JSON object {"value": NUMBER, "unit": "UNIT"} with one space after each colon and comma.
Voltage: {"value": 28, "unit": "mV"}
